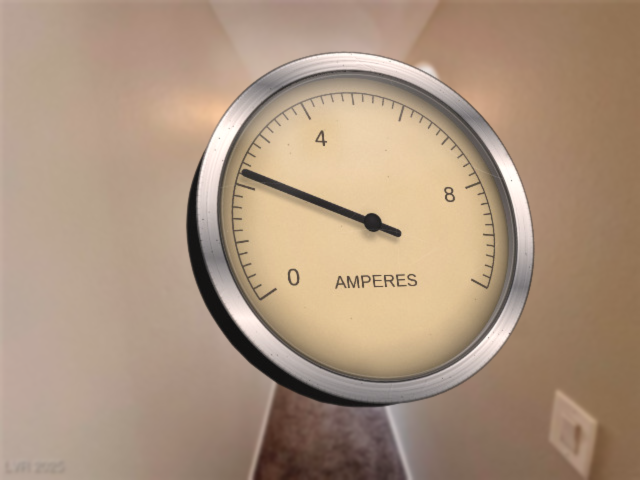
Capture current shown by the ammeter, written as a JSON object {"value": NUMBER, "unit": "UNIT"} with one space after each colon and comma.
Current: {"value": 2.2, "unit": "A"}
